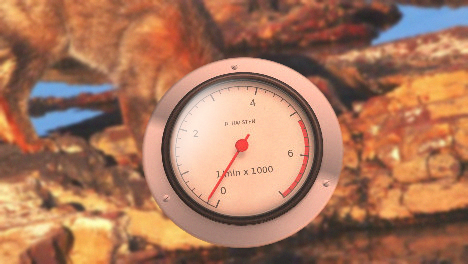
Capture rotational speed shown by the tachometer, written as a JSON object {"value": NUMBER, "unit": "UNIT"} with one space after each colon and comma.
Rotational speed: {"value": 200, "unit": "rpm"}
